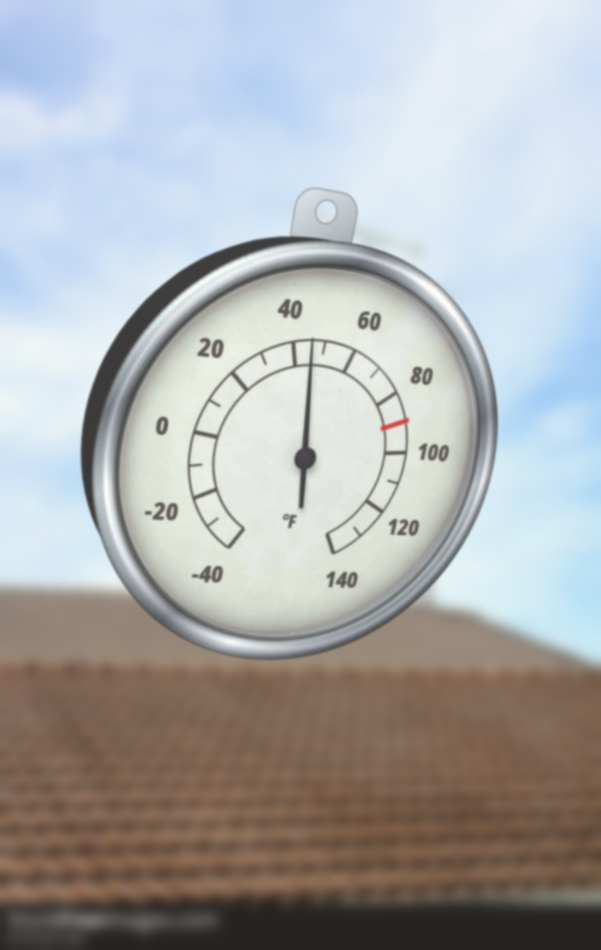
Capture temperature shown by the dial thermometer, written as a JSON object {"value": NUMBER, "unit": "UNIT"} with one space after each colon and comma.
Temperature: {"value": 45, "unit": "°F"}
